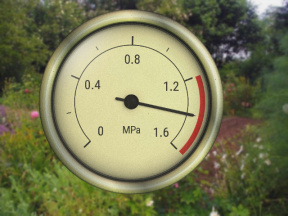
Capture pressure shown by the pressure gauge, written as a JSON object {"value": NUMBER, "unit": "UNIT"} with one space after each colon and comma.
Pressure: {"value": 1.4, "unit": "MPa"}
